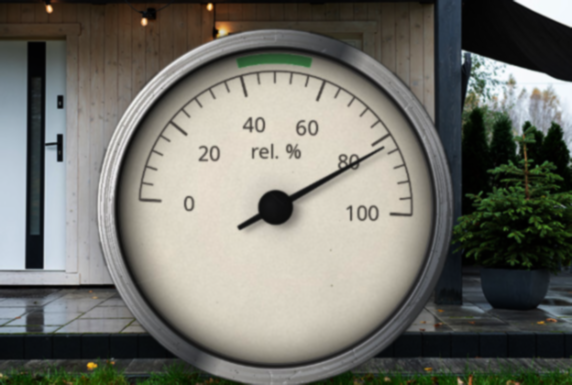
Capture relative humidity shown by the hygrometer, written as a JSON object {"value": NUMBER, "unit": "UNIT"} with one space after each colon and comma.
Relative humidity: {"value": 82, "unit": "%"}
